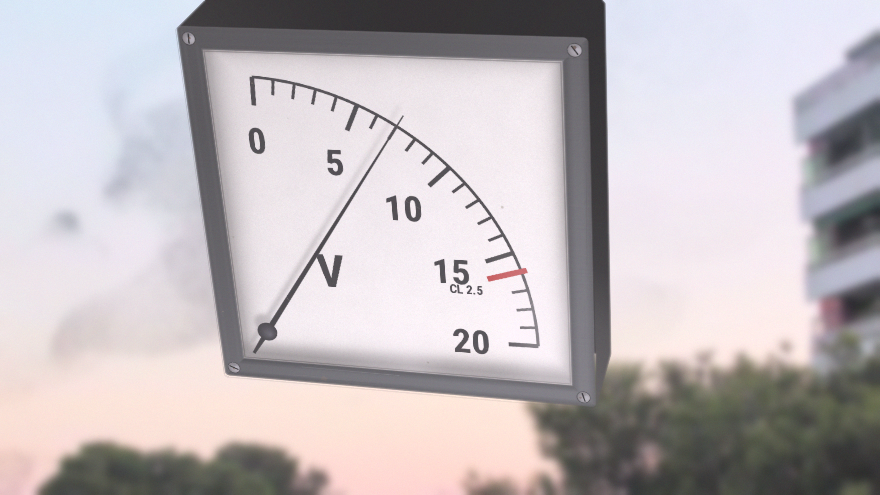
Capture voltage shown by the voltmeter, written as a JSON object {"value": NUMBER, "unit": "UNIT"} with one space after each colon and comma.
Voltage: {"value": 7, "unit": "V"}
